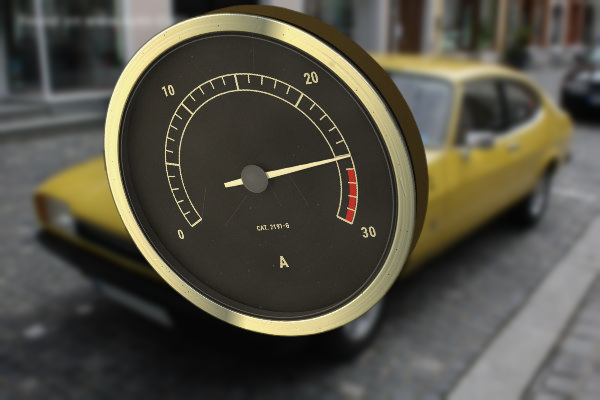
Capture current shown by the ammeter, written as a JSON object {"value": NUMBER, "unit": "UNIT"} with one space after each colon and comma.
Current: {"value": 25, "unit": "A"}
